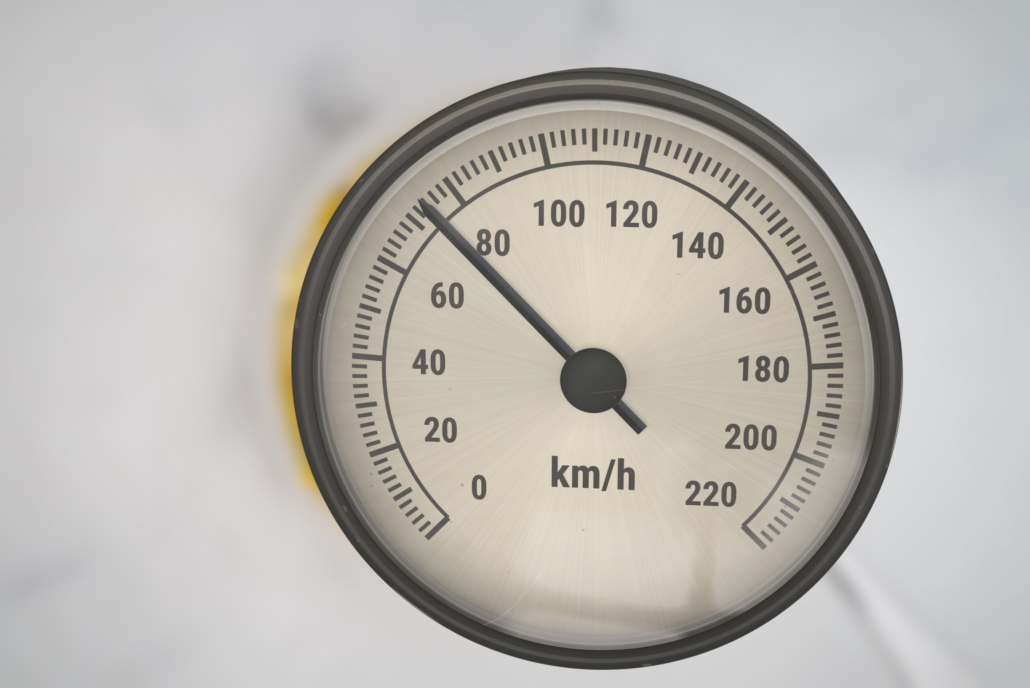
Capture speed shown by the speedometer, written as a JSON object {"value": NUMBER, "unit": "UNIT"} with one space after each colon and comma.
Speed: {"value": 74, "unit": "km/h"}
